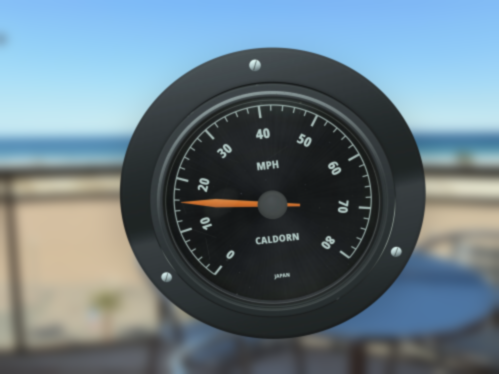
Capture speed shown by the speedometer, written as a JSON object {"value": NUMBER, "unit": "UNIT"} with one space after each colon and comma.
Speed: {"value": 16, "unit": "mph"}
